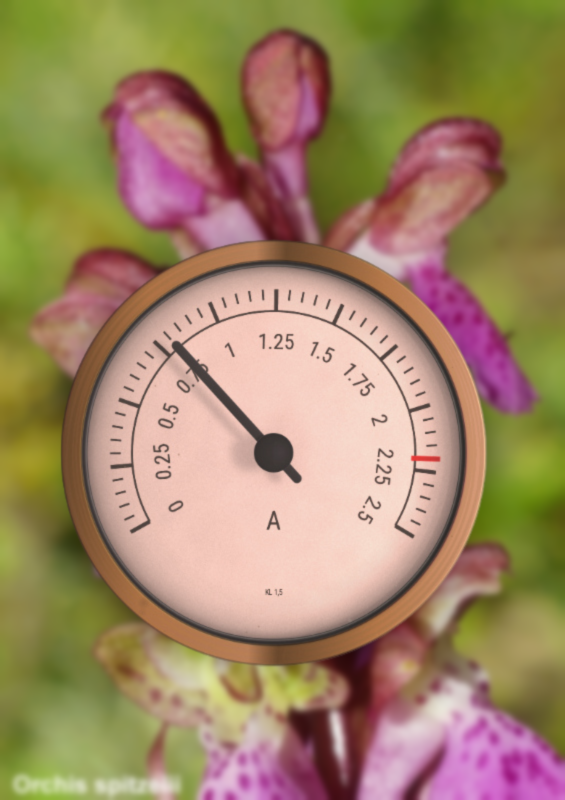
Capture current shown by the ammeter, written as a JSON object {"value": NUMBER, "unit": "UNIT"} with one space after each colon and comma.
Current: {"value": 0.8, "unit": "A"}
